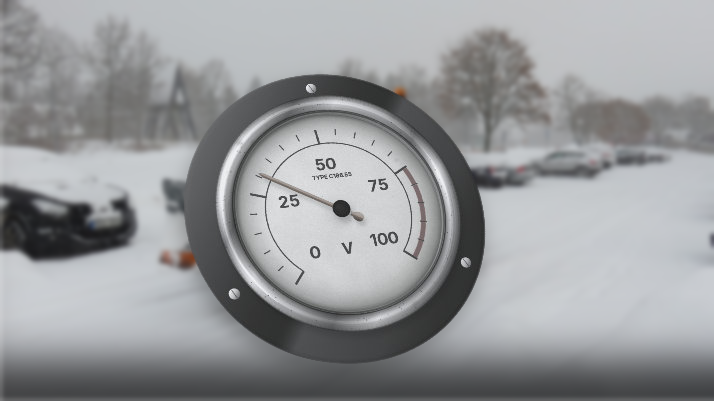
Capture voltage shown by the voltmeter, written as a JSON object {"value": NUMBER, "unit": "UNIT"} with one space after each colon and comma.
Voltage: {"value": 30, "unit": "V"}
